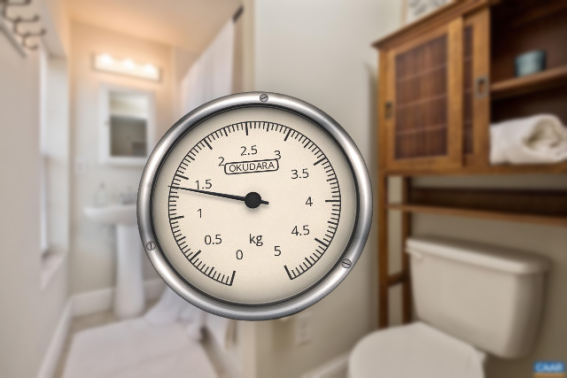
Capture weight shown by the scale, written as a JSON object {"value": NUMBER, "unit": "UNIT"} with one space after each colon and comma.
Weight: {"value": 1.35, "unit": "kg"}
